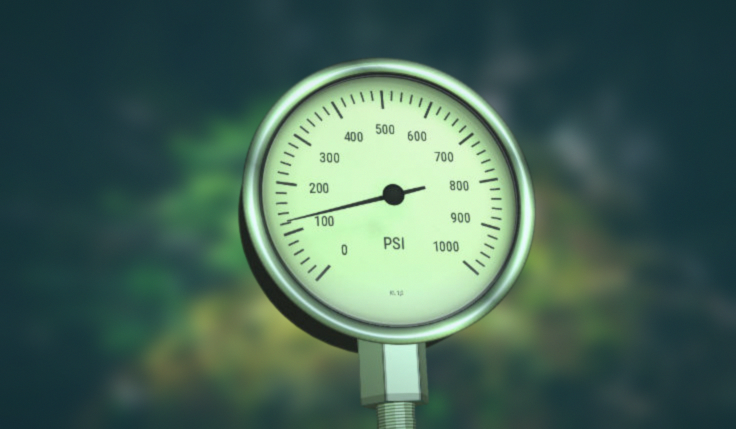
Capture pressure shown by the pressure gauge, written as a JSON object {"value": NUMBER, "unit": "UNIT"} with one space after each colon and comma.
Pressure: {"value": 120, "unit": "psi"}
